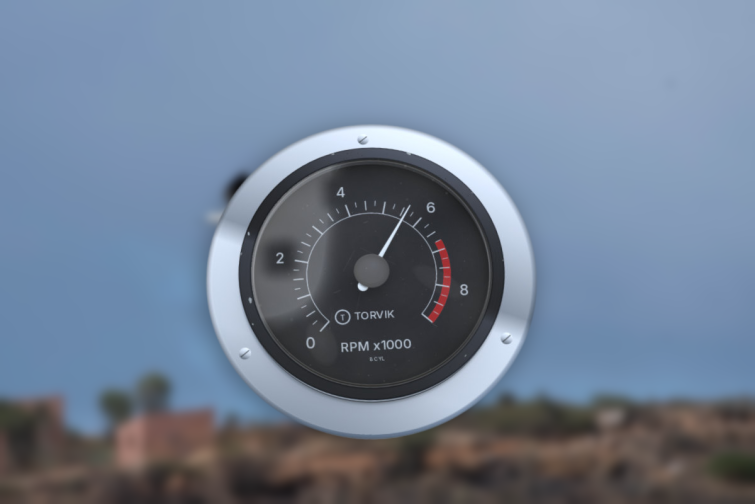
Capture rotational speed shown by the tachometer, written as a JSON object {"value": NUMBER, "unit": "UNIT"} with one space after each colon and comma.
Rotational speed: {"value": 5625, "unit": "rpm"}
